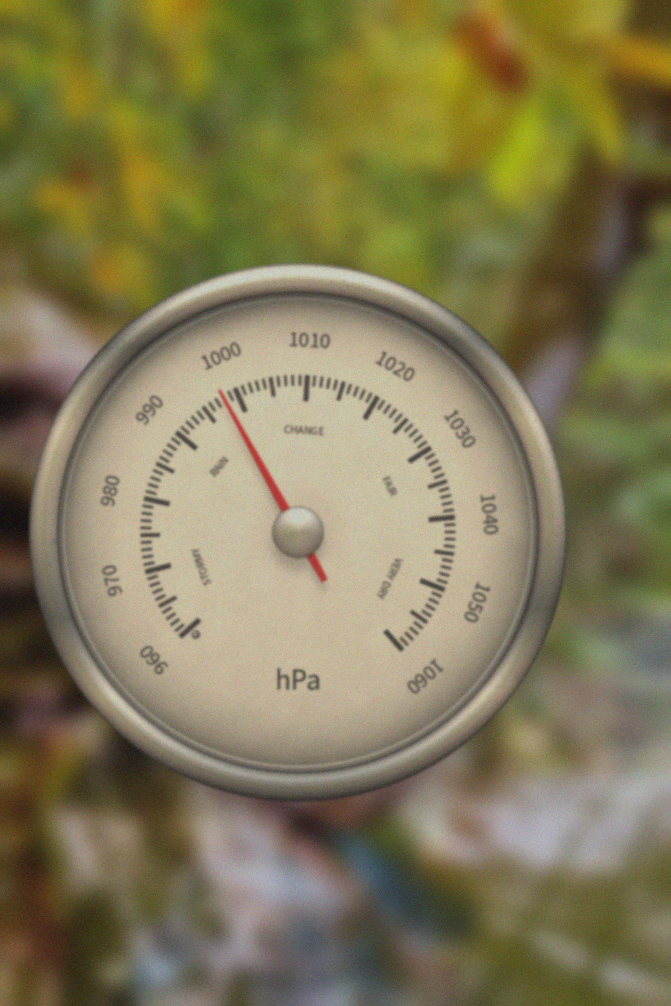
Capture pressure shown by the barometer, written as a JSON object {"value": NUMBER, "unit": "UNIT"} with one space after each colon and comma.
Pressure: {"value": 998, "unit": "hPa"}
